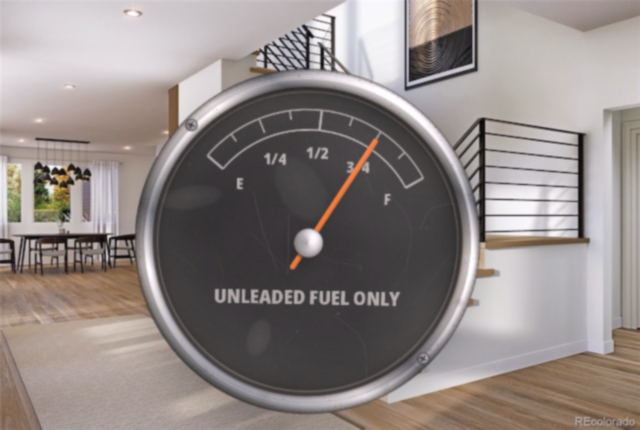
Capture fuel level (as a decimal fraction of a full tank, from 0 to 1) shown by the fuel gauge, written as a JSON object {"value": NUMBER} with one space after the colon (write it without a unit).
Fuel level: {"value": 0.75}
